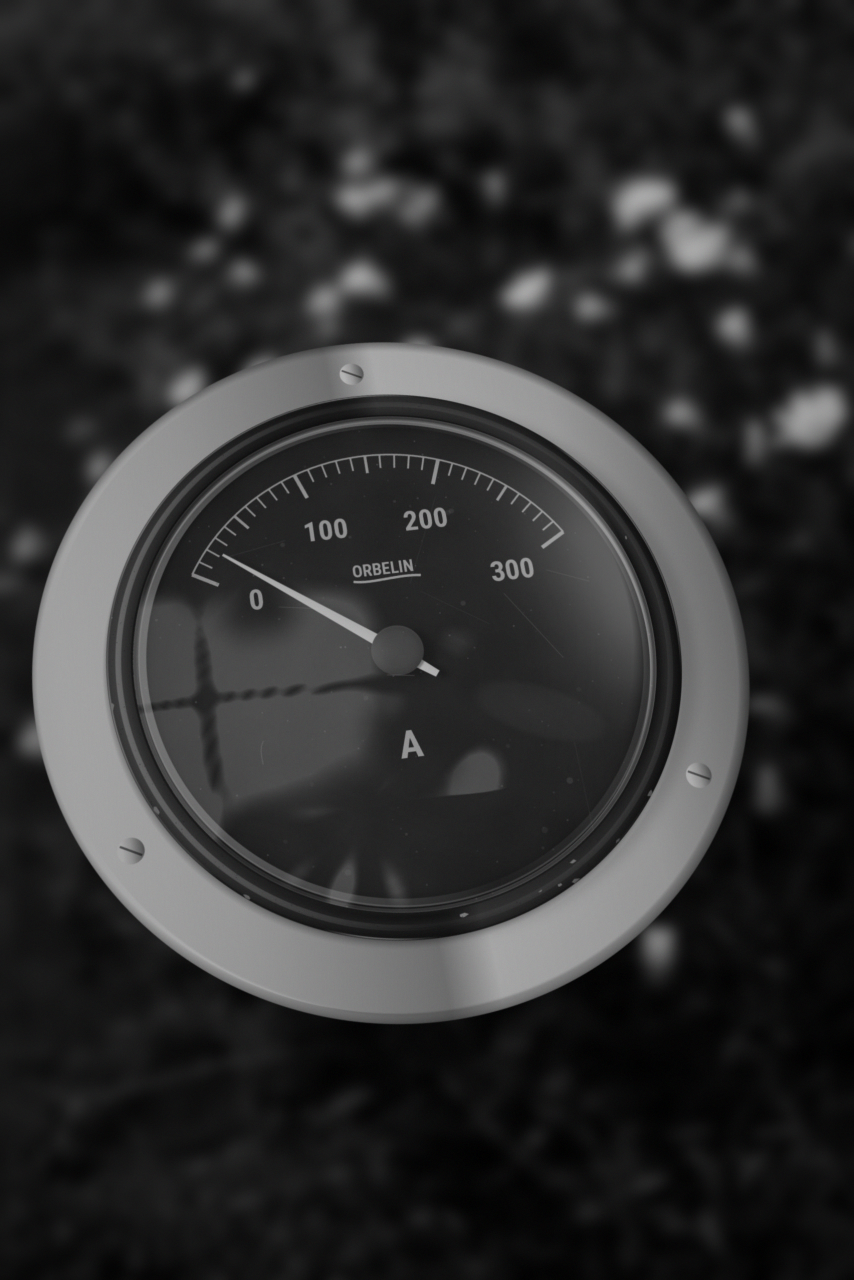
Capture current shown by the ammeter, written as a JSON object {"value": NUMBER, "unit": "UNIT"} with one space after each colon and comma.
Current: {"value": 20, "unit": "A"}
